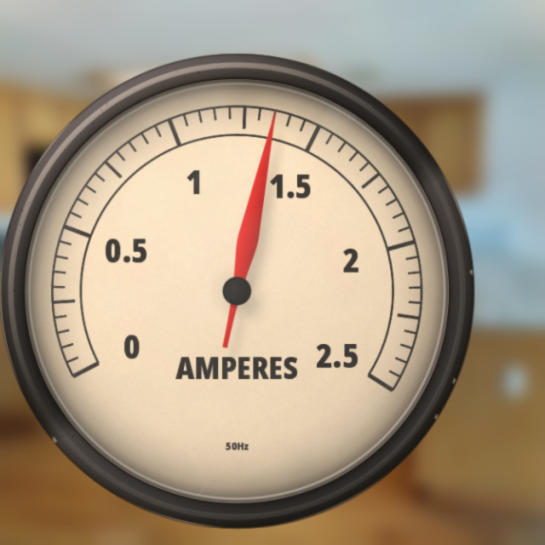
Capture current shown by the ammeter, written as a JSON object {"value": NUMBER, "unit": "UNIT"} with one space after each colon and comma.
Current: {"value": 1.35, "unit": "A"}
